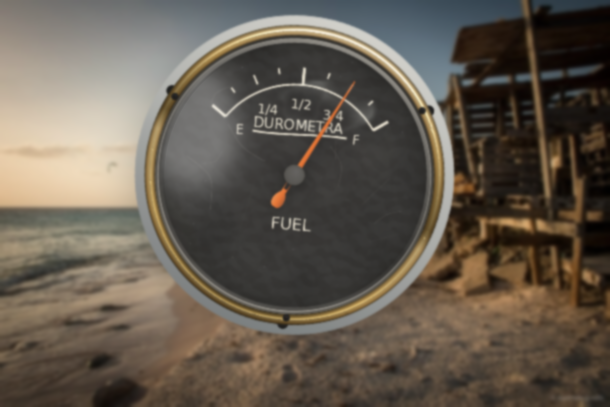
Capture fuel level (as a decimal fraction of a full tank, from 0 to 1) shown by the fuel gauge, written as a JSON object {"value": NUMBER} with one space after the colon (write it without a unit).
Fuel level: {"value": 0.75}
